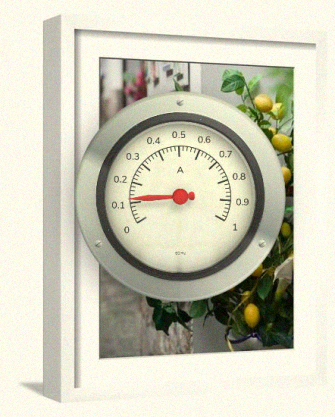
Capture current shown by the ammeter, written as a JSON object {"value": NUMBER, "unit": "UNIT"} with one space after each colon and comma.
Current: {"value": 0.12, "unit": "A"}
